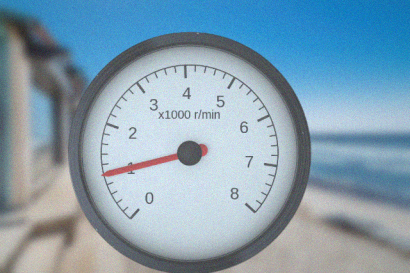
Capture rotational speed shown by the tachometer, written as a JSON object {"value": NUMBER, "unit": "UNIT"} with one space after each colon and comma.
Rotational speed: {"value": 1000, "unit": "rpm"}
